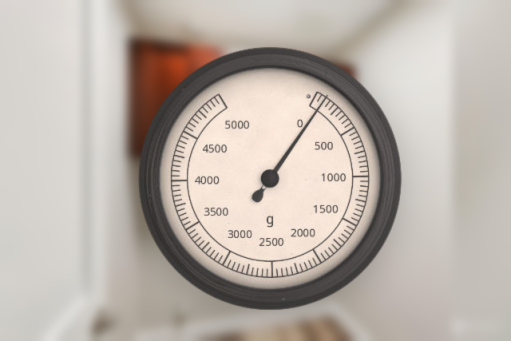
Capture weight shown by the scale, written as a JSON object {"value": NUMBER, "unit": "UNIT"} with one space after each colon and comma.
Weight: {"value": 100, "unit": "g"}
